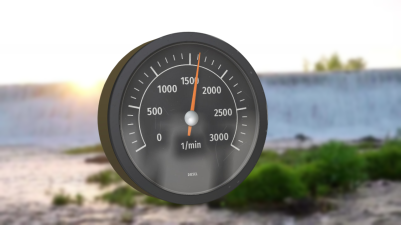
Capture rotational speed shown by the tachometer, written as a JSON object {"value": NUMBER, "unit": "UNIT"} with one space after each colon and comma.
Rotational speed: {"value": 1600, "unit": "rpm"}
